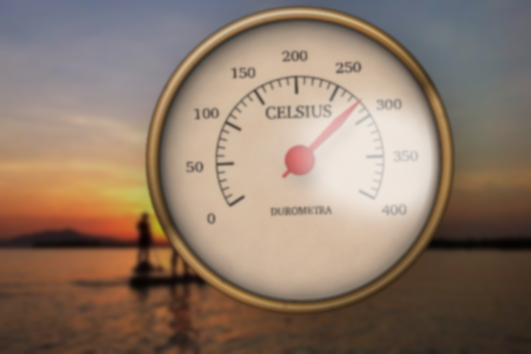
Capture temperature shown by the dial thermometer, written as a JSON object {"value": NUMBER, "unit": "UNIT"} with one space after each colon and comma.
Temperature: {"value": 280, "unit": "°C"}
